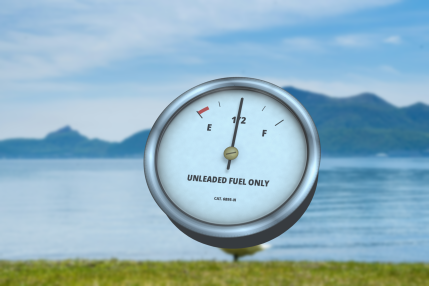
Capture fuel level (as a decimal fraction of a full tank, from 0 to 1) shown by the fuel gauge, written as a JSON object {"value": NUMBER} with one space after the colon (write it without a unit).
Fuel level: {"value": 0.5}
